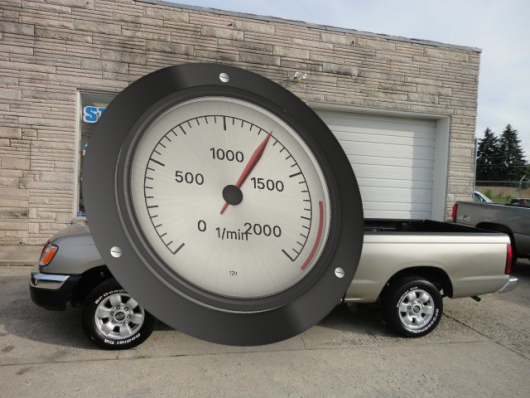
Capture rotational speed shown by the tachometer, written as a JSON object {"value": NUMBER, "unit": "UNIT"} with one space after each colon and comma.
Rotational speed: {"value": 1250, "unit": "rpm"}
